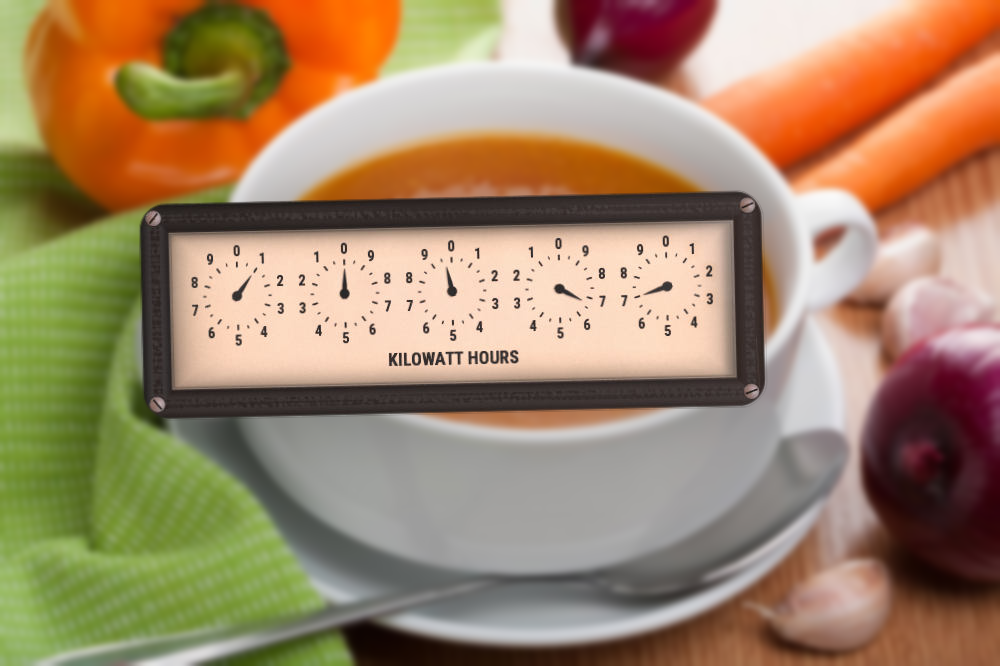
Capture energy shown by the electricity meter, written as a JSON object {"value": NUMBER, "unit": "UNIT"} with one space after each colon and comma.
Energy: {"value": 9967, "unit": "kWh"}
